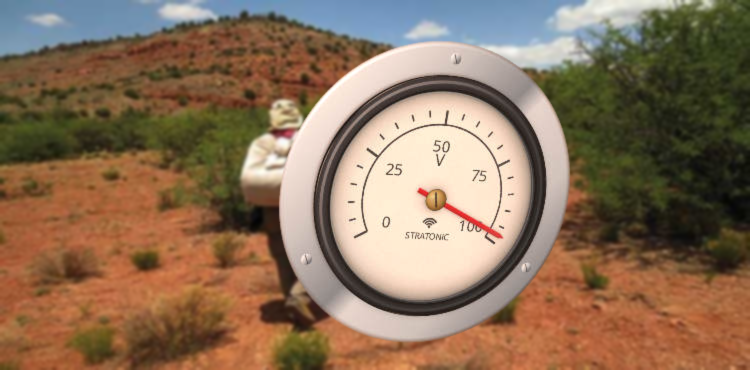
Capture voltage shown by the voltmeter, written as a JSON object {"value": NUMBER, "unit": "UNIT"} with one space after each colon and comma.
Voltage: {"value": 97.5, "unit": "V"}
